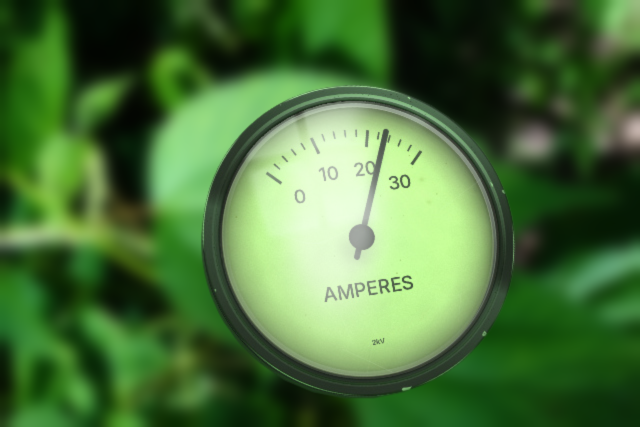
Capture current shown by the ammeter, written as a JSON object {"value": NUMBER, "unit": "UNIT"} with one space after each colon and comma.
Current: {"value": 23, "unit": "A"}
